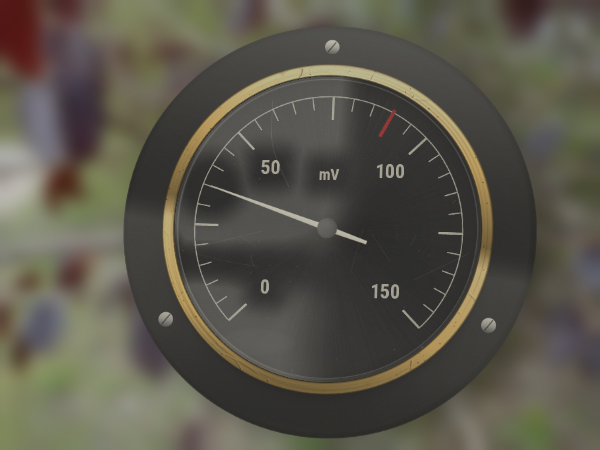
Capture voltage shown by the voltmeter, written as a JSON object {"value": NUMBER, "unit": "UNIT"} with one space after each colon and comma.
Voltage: {"value": 35, "unit": "mV"}
